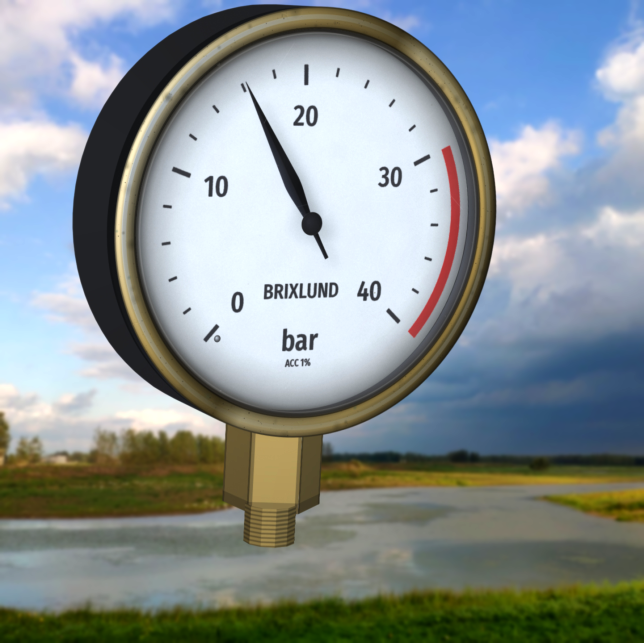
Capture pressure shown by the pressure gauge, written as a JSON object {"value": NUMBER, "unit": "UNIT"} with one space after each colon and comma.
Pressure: {"value": 16, "unit": "bar"}
